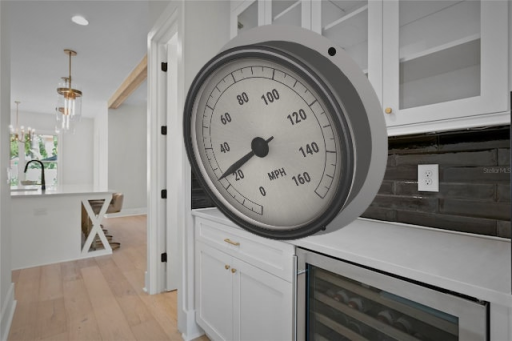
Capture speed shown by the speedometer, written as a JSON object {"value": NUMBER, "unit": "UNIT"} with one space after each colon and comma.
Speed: {"value": 25, "unit": "mph"}
